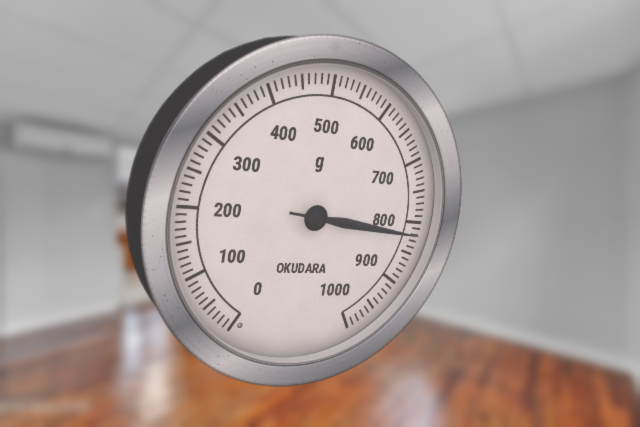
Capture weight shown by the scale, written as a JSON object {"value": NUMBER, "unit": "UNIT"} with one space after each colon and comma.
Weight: {"value": 820, "unit": "g"}
